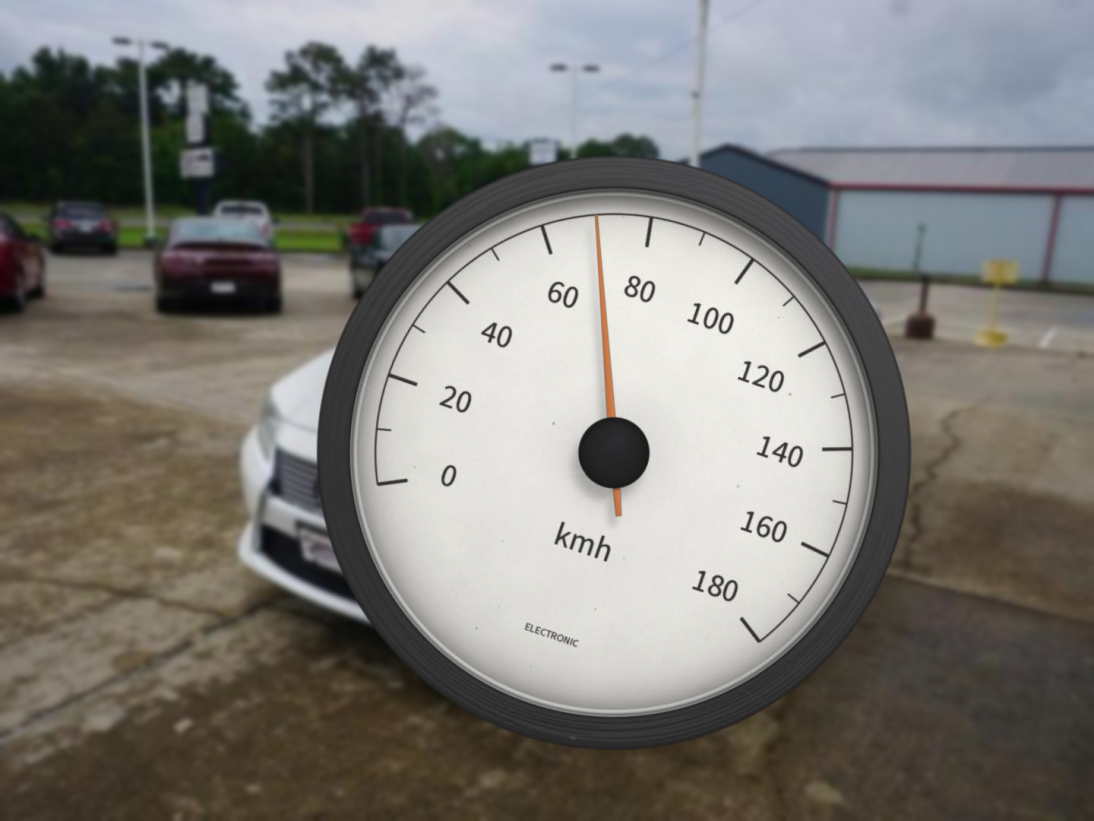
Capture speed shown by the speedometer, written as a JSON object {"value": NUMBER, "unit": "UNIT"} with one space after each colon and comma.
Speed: {"value": 70, "unit": "km/h"}
